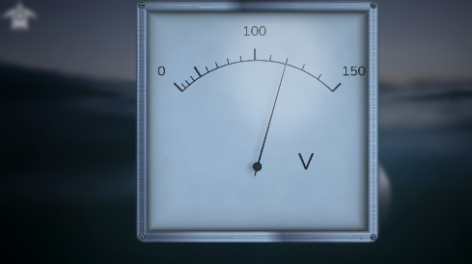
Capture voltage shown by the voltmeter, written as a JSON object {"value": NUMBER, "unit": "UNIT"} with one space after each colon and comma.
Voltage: {"value": 120, "unit": "V"}
